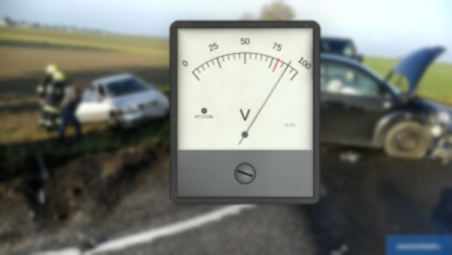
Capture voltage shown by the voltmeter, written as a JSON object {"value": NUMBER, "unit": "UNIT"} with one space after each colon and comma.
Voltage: {"value": 90, "unit": "V"}
